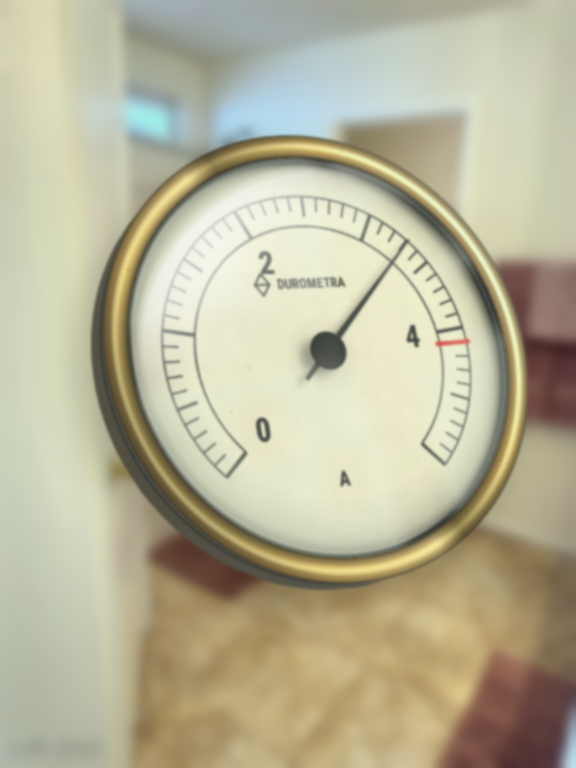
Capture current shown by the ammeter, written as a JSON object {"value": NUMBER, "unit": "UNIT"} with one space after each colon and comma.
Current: {"value": 3.3, "unit": "A"}
